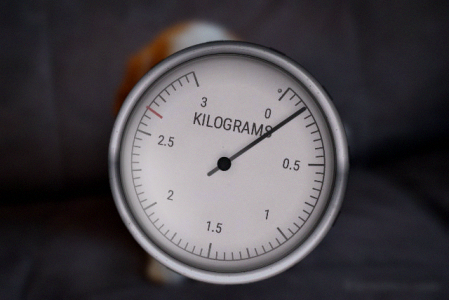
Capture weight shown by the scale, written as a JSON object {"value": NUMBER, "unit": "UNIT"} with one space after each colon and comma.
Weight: {"value": 0.15, "unit": "kg"}
